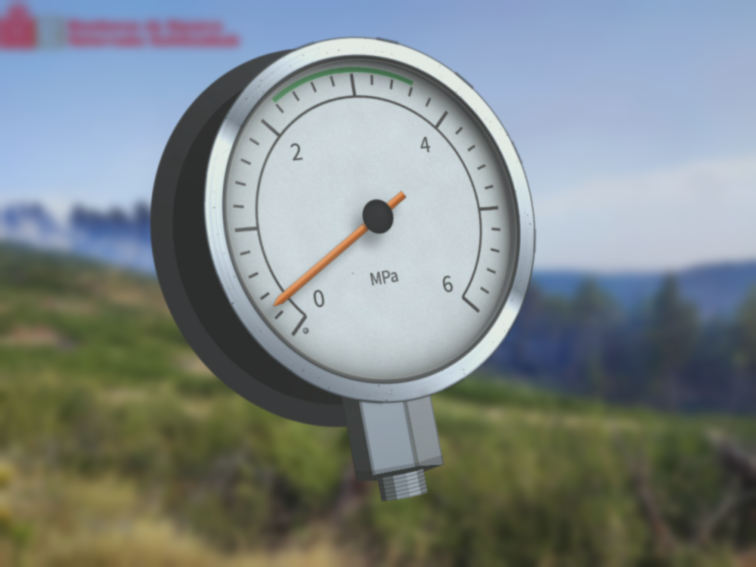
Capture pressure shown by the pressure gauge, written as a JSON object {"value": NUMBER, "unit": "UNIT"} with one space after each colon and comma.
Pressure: {"value": 0.3, "unit": "MPa"}
